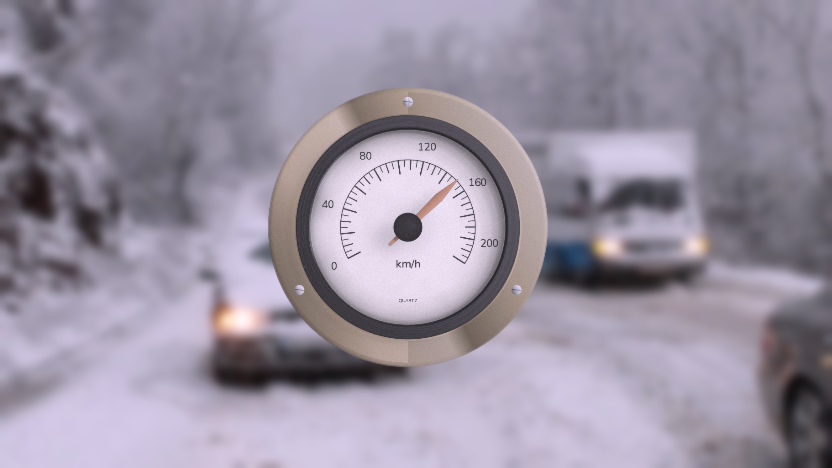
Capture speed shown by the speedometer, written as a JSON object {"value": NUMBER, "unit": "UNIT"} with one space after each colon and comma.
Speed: {"value": 150, "unit": "km/h"}
